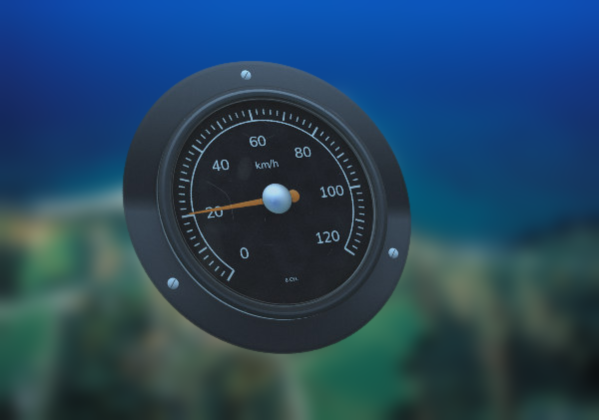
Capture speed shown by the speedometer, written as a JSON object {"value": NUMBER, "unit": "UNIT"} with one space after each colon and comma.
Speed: {"value": 20, "unit": "km/h"}
